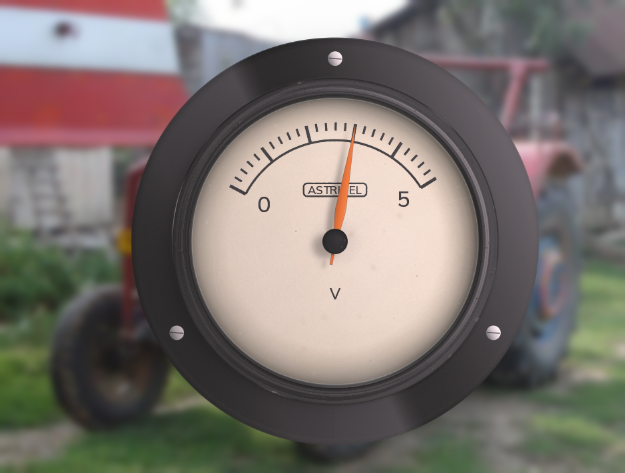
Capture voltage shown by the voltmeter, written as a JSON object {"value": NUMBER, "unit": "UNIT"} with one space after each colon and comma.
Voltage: {"value": 3, "unit": "V"}
